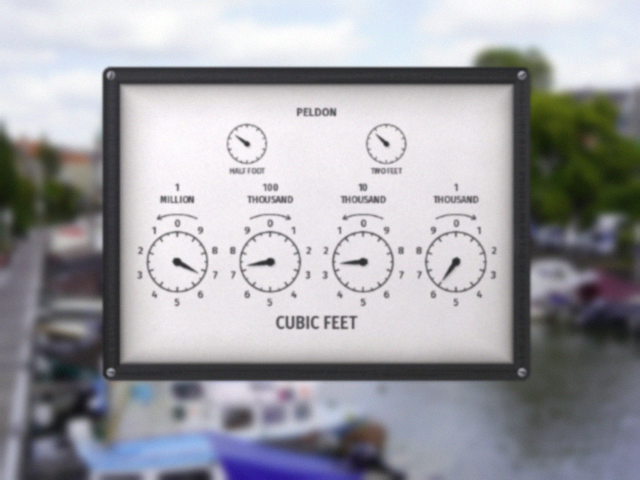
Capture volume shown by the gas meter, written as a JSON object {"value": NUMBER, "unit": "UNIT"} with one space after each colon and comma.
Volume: {"value": 672600, "unit": "ft³"}
